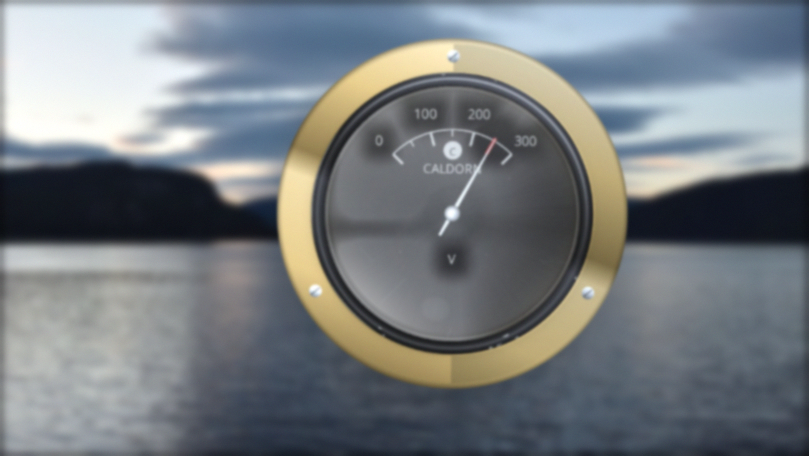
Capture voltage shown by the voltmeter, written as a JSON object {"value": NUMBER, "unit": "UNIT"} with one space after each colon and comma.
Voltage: {"value": 250, "unit": "V"}
